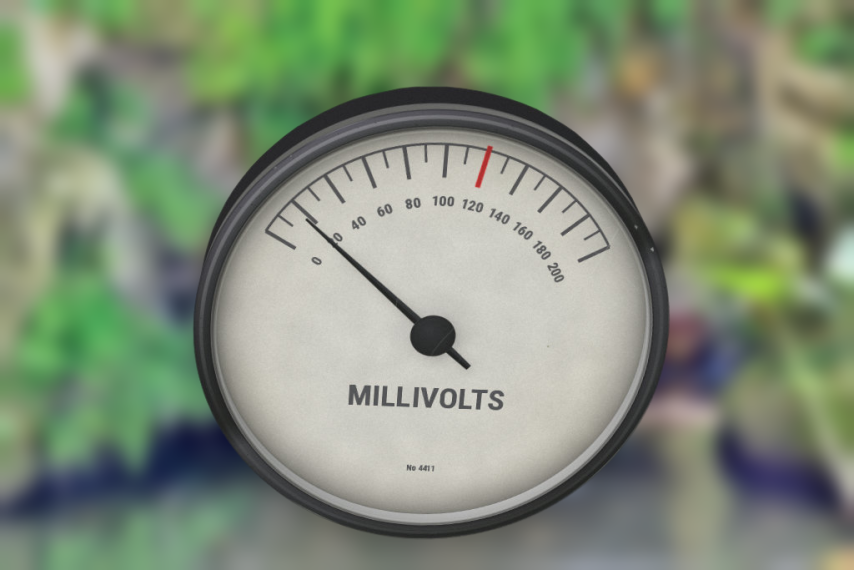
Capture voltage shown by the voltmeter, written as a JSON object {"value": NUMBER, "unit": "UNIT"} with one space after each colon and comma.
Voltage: {"value": 20, "unit": "mV"}
